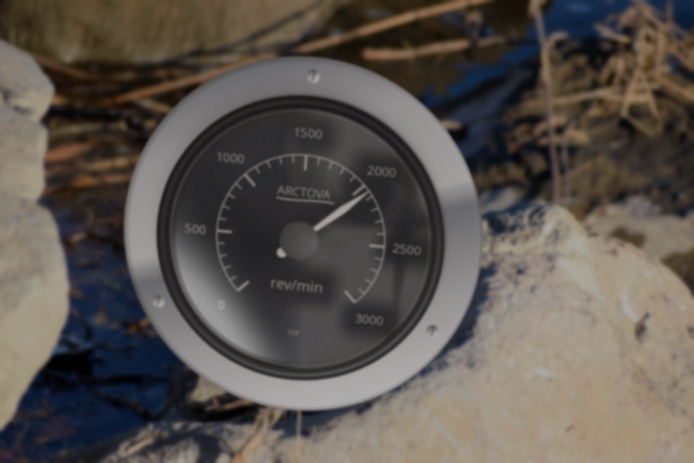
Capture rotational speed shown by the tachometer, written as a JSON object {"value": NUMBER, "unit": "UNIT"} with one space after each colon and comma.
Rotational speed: {"value": 2050, "unit": "rpm"}
